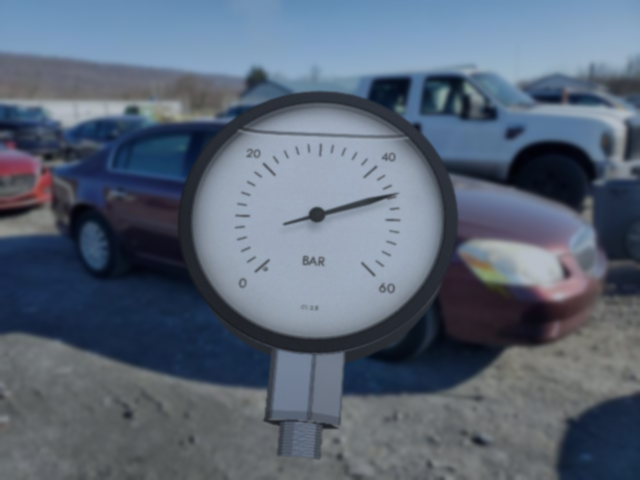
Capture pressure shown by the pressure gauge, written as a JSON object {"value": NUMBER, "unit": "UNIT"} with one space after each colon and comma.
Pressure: {"value": 46, "unit": "bar"}
